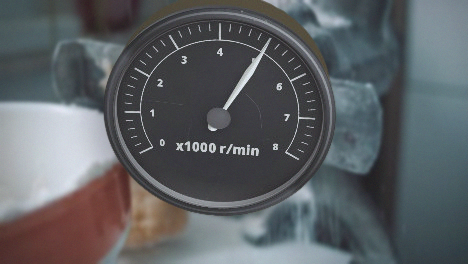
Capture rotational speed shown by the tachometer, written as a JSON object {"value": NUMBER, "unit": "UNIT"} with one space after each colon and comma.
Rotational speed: {"value": 5000, "unit": "rpm"}
